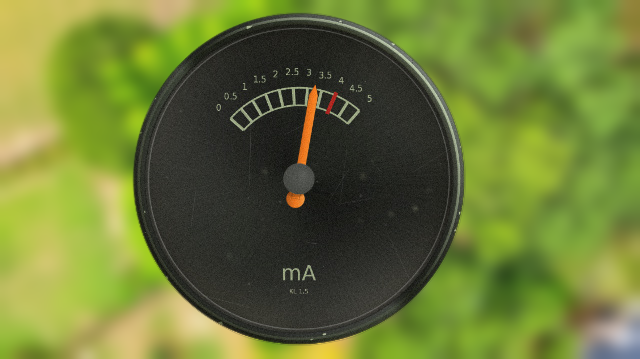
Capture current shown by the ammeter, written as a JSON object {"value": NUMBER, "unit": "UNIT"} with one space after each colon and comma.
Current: {"value": 3.25, "unit": "mA"}
